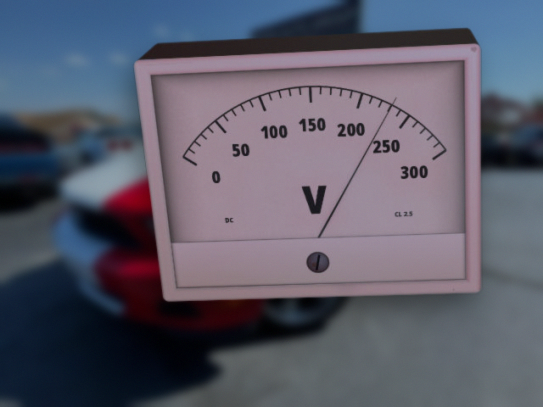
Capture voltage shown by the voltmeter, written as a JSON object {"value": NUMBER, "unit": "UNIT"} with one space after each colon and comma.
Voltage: {"value": 230, "unit": "V"}
